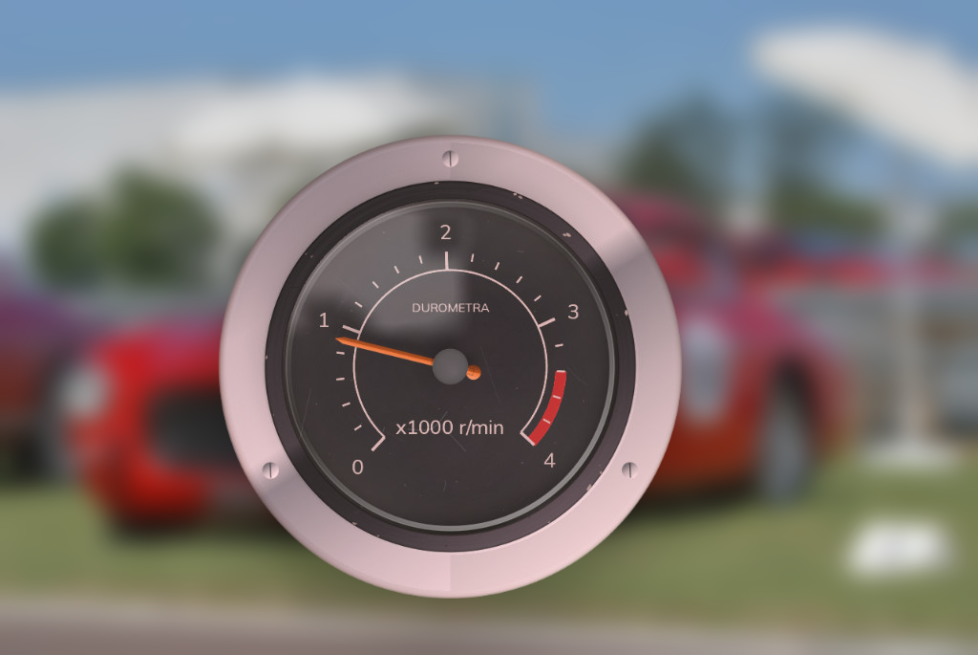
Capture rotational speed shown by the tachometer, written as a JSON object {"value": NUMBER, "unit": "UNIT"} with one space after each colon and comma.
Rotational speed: {"value": 900, "unit": "rpm"}
